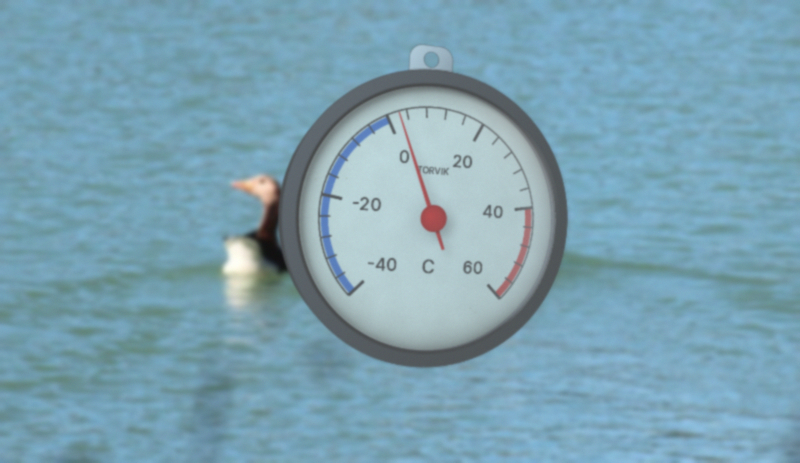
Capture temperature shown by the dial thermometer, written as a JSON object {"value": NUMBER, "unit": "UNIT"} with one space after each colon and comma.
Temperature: {"value": 2, "unit": "°C"}
